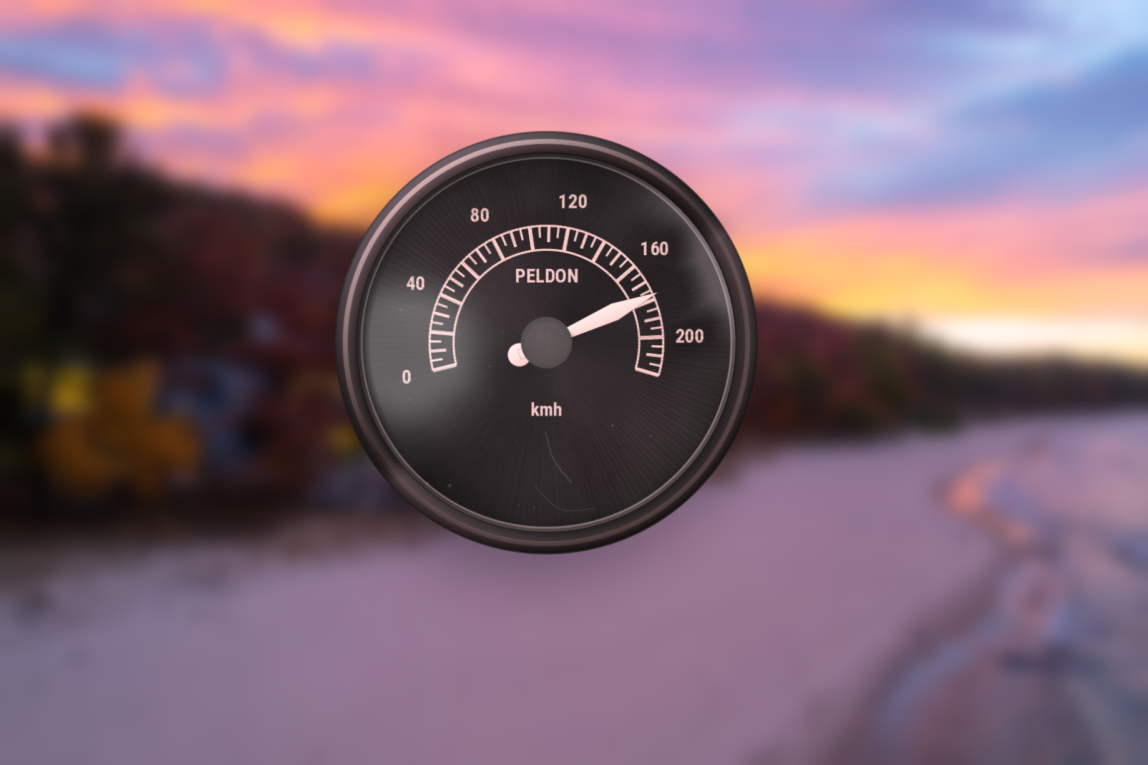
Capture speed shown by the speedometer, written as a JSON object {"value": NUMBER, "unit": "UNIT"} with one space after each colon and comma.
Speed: {"value": 177.5, "unit": "km/h"}
